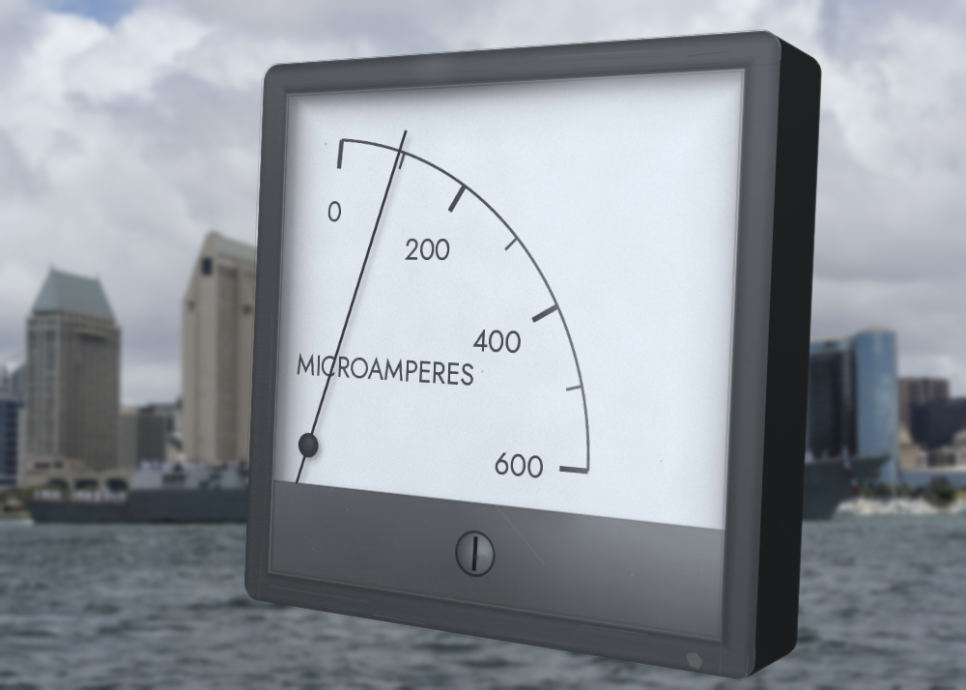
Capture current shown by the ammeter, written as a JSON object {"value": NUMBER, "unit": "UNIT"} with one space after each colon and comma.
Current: {"value": 100, "unit": "µA"}
